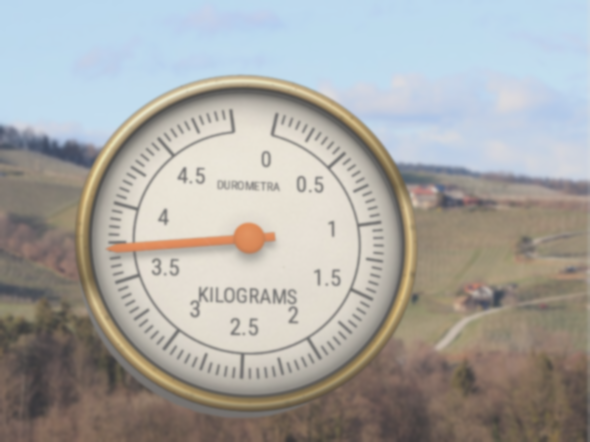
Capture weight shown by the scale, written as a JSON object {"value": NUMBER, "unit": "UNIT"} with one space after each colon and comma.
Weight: {"value": 3.7, "unit": "kg"}
